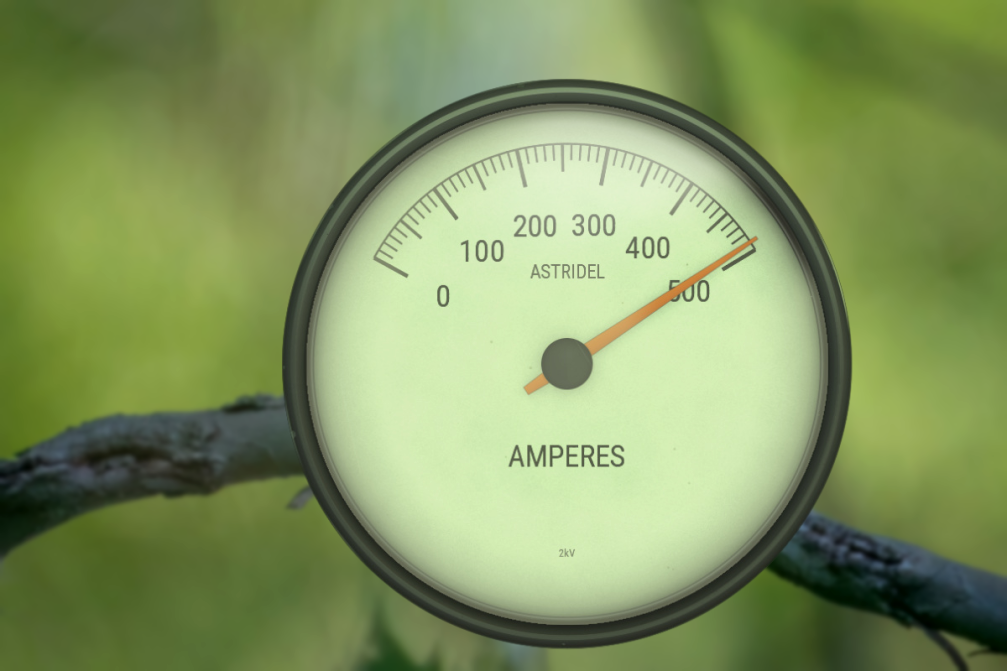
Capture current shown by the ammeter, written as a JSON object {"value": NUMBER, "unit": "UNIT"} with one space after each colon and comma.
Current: {"value": 490, "unit": "A"}
